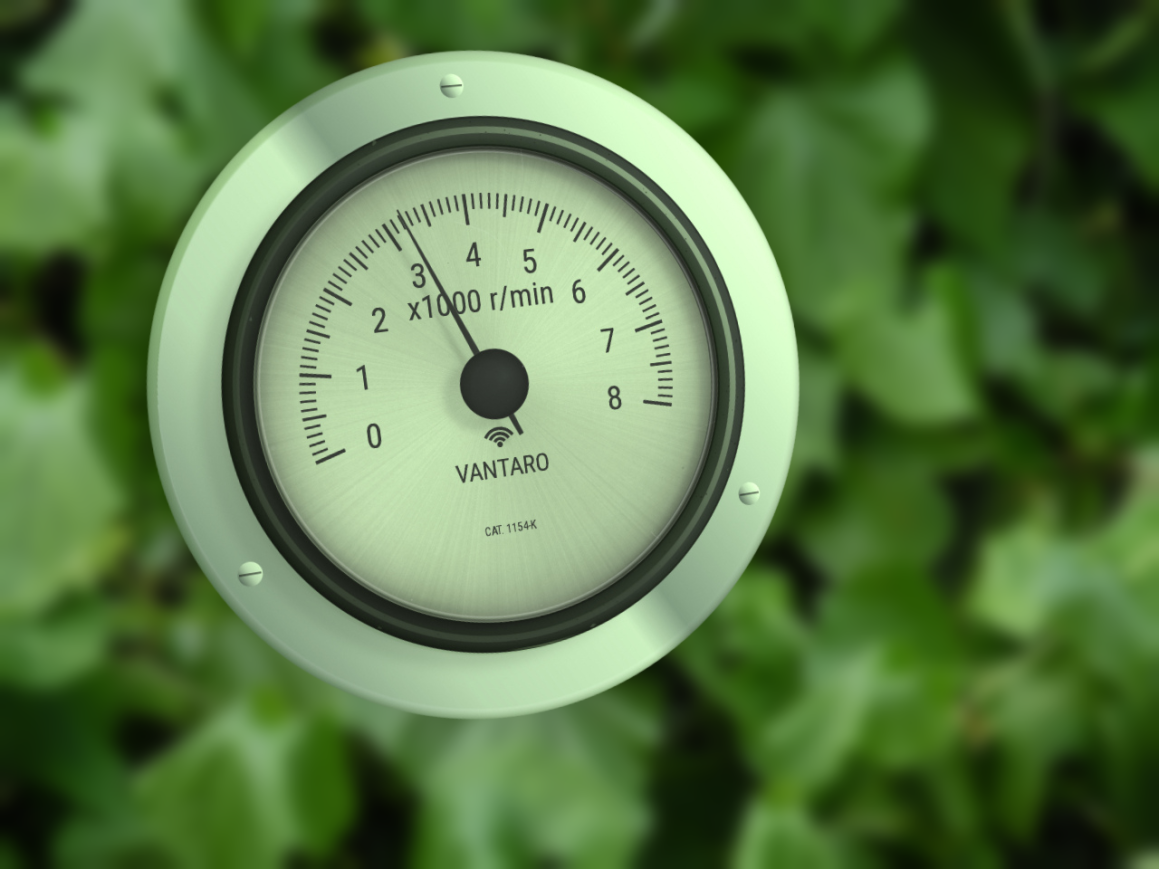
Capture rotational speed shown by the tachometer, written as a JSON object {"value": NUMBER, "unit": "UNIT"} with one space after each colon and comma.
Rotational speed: {"value": 3200, "unit": "rpm"}
